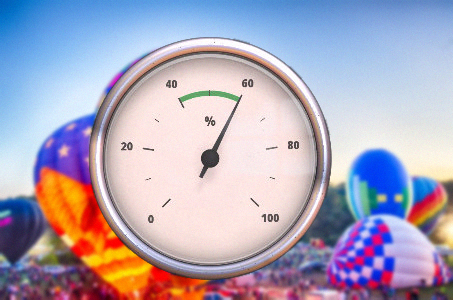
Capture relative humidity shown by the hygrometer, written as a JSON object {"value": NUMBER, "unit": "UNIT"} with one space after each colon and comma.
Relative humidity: {"value": 60, "unit": "%"}
